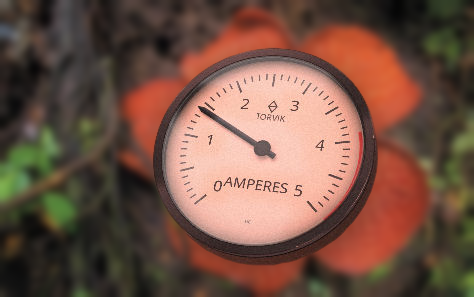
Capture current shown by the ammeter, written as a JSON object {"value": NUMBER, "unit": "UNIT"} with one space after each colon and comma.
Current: {"value": 1.4, "unit": "A"}
